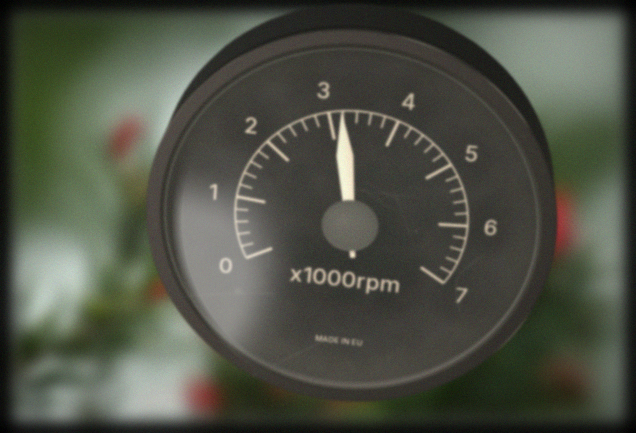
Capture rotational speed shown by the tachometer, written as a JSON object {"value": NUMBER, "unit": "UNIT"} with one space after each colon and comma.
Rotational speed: {"value": 3200, "unit": "rpm"}
